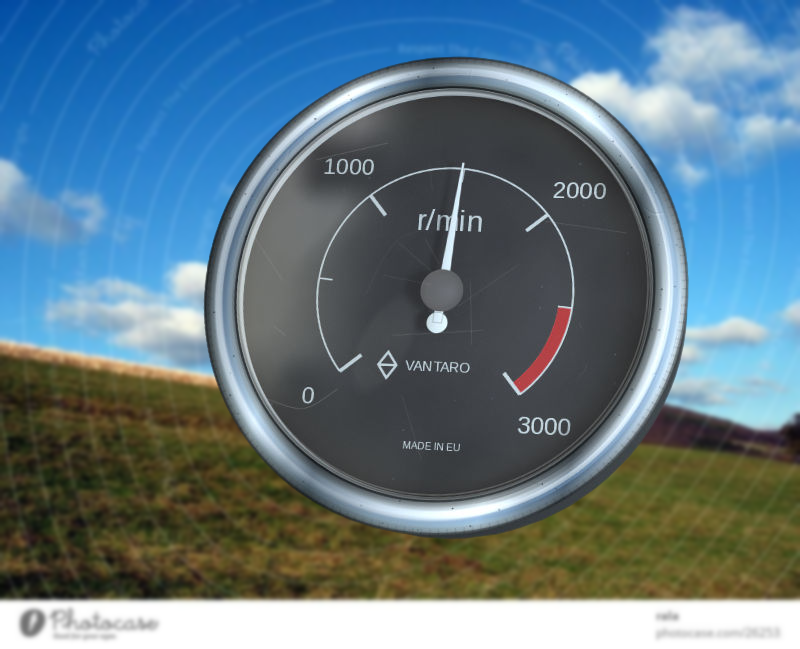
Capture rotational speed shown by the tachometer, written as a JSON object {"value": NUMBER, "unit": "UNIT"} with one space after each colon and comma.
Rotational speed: {"value": 1500, "unit": "rpm"}
